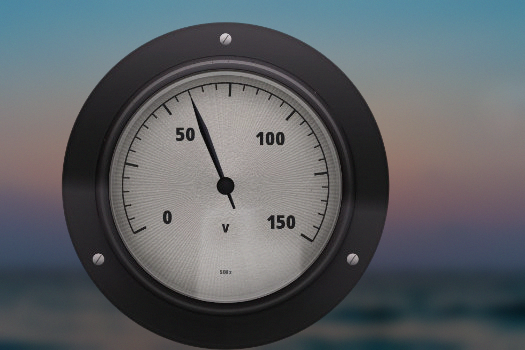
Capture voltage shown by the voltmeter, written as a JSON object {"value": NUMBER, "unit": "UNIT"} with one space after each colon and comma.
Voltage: {"value": 60, "unit": "V"}
